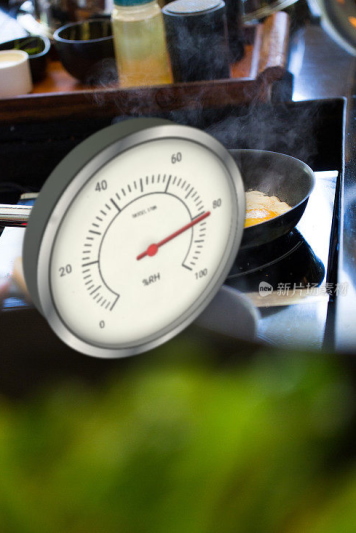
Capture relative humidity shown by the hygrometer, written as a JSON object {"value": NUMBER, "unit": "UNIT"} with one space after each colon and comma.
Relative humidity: {"value": 80, "unit": "%"}
